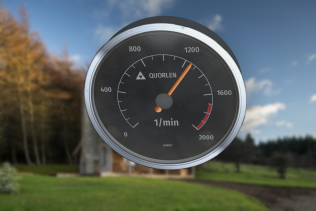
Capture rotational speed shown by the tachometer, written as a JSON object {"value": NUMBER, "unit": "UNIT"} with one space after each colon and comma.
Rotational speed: {"value": 1250, "unit": "rpm"}
